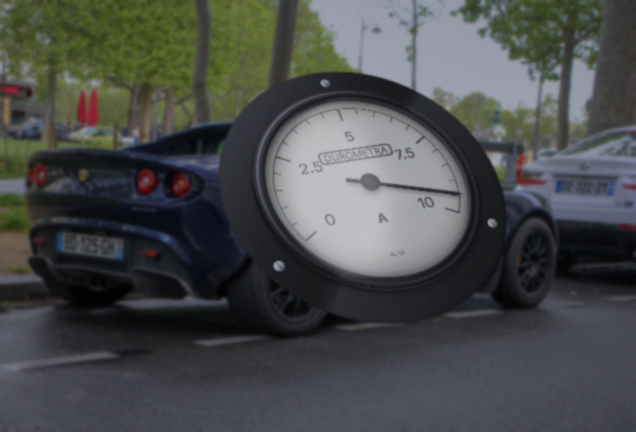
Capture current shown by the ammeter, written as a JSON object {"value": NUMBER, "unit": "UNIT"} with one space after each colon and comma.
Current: {"value": 9.5, "unit": "A"}
